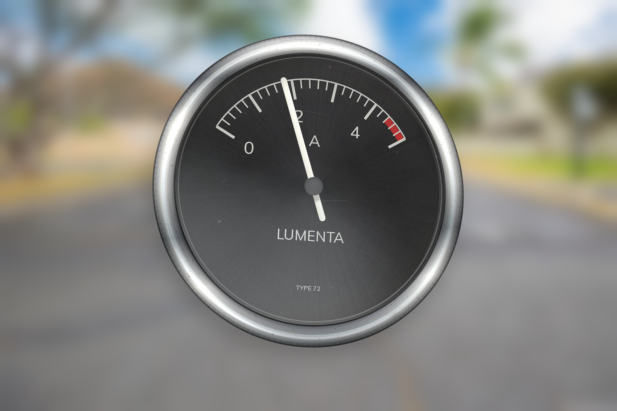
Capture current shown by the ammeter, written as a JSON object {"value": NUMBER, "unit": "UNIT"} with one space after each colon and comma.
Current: {"value": 1.8, "unit": "A"}
